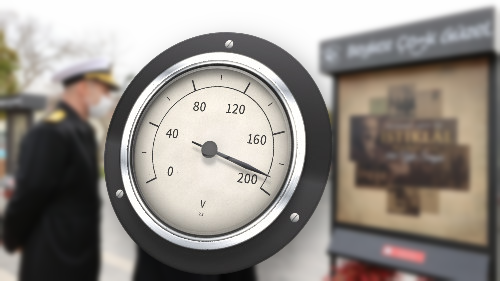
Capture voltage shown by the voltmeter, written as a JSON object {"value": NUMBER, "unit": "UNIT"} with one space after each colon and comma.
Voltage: {"value": 190, "unit": "V"}
